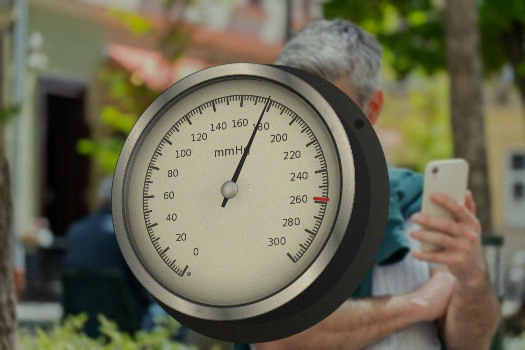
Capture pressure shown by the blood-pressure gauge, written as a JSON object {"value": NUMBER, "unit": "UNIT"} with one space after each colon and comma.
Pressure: {"value": 180, "unit": "mmHg"}
